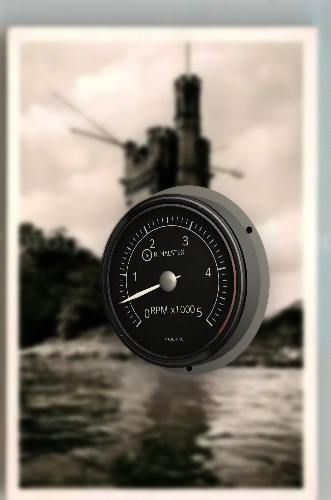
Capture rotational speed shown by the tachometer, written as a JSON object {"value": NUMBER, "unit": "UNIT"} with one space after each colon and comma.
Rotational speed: {"value": 500, "unit": "rpm"}
